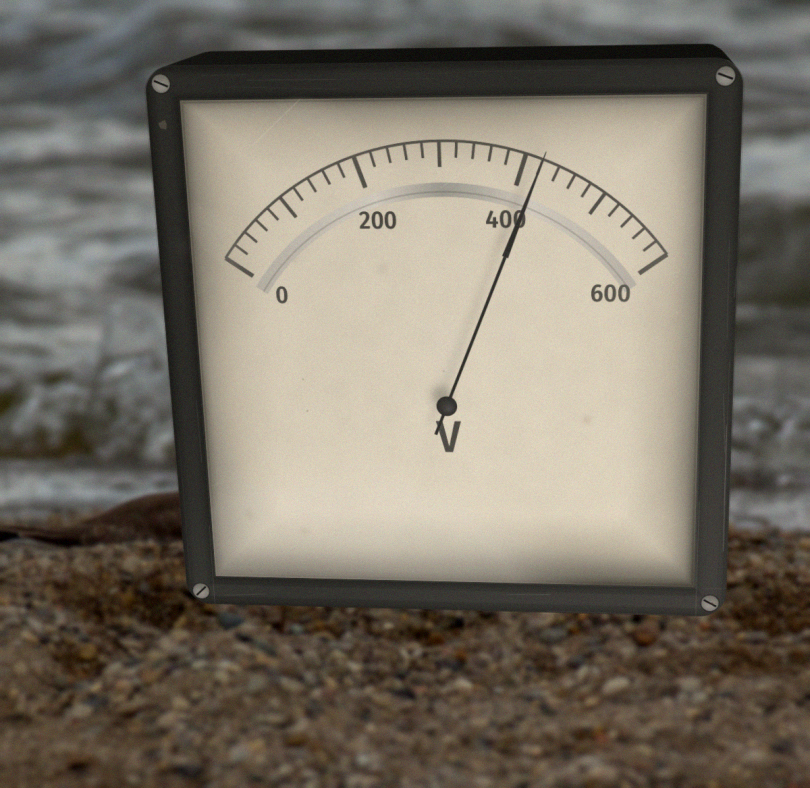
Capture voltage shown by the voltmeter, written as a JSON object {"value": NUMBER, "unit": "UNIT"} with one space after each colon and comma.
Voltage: {"value": 420, "unit": "V"}
